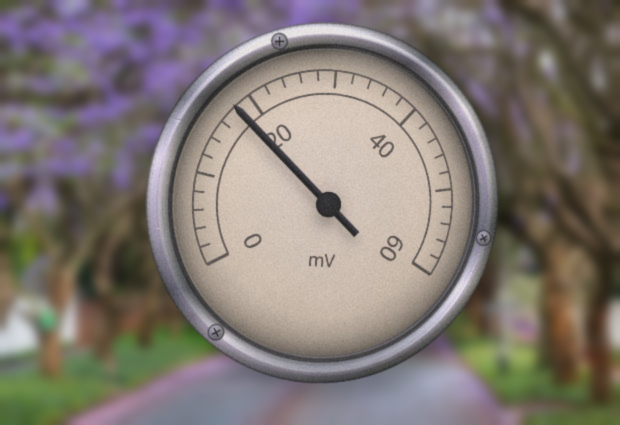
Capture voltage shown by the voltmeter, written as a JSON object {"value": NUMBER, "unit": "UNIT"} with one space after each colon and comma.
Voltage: {"value": 18, "unit": "mV"}
